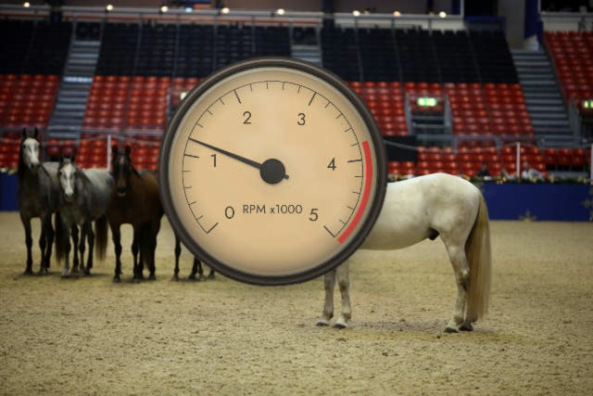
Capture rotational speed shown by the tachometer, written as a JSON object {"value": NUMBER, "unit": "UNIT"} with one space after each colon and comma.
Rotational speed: {"value": 1200, "unit": "rpm"}
